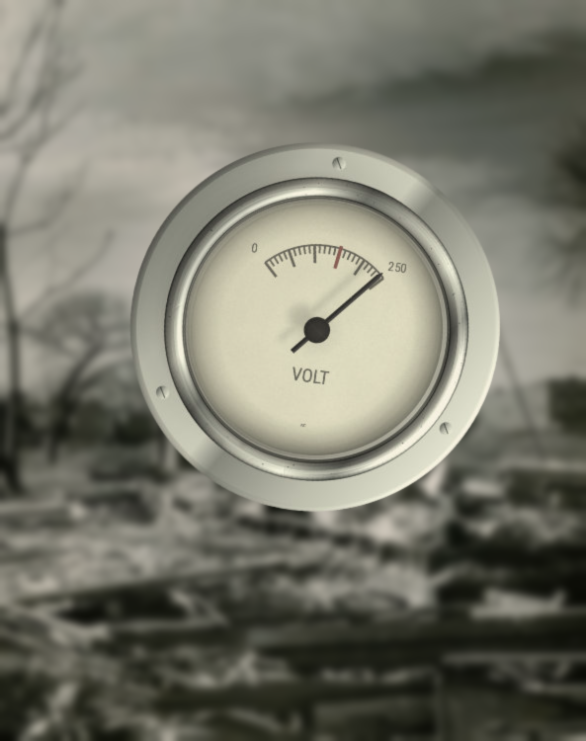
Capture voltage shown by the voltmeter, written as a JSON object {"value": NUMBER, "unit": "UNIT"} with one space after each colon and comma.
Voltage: {"value": 240, "unit": "V"}
